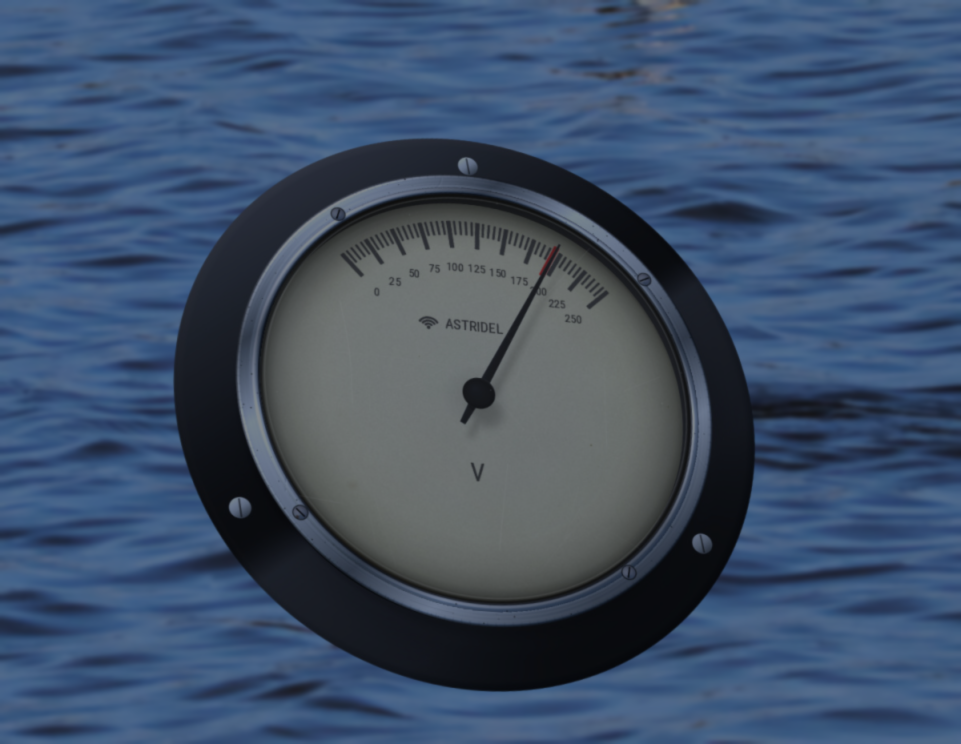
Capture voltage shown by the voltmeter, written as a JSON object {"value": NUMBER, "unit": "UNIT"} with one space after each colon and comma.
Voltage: {"value": 195, "unit": "V"}
